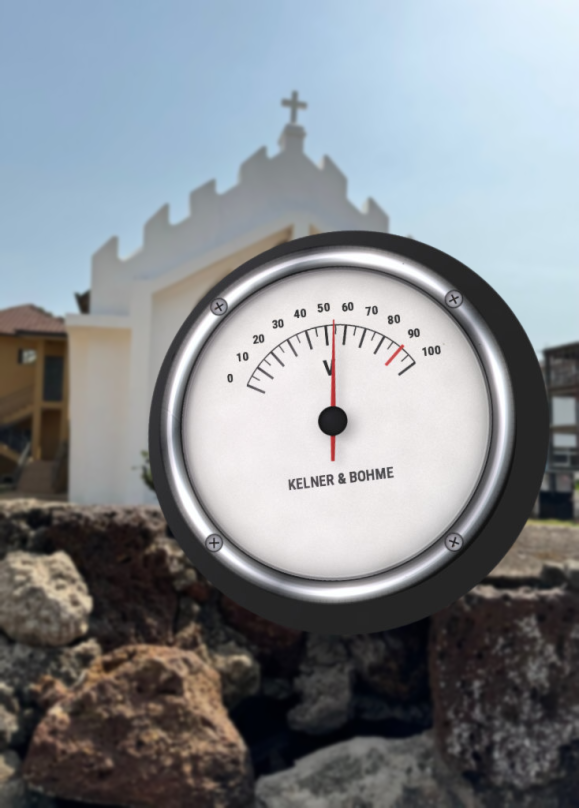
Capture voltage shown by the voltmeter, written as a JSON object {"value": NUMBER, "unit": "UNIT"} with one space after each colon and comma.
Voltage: {"value": 55, "unit": "V"}
